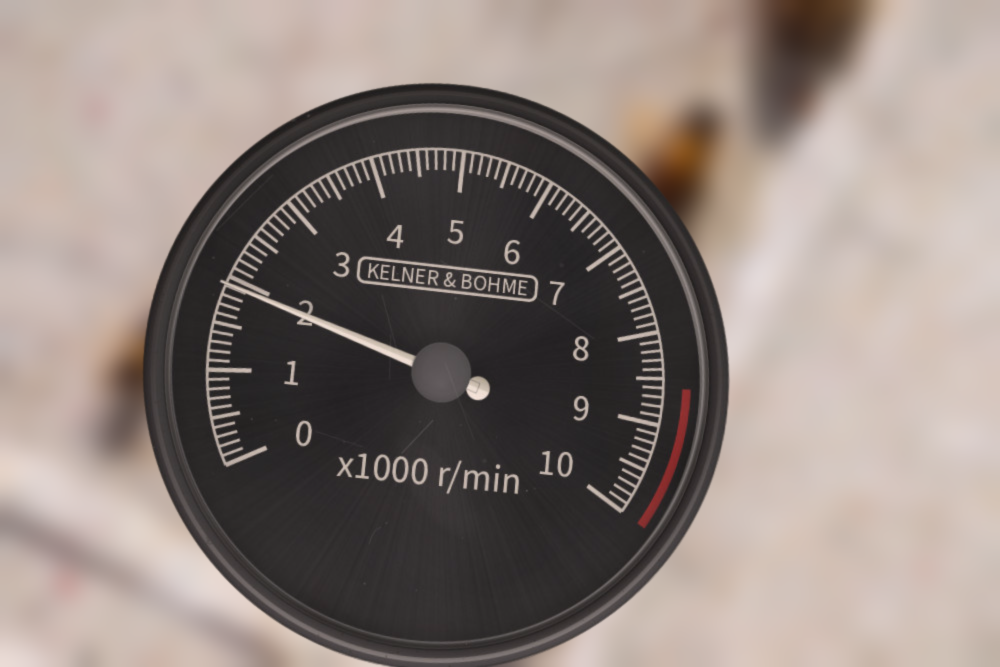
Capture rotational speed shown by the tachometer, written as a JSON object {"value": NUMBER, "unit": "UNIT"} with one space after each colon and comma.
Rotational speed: {"value": 1900, "unit": "rpm"}
